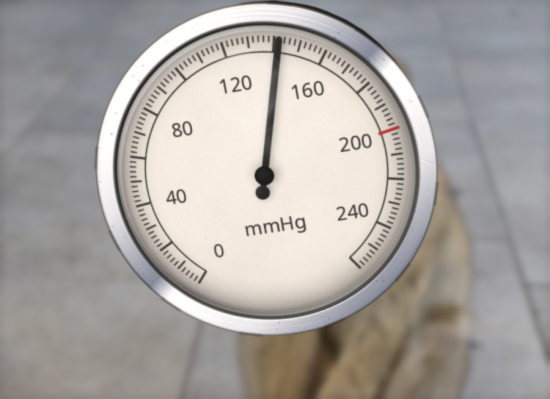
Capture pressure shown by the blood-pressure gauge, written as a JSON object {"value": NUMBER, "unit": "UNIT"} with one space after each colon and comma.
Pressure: {"value": 142, "unit": "mmHg"}
